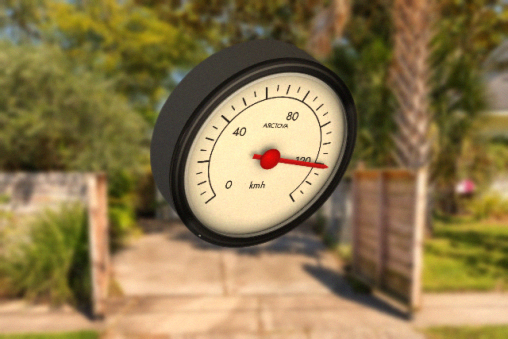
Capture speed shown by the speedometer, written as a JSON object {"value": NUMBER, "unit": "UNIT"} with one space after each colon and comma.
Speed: {"value": 120, "unit": "km/h"}
